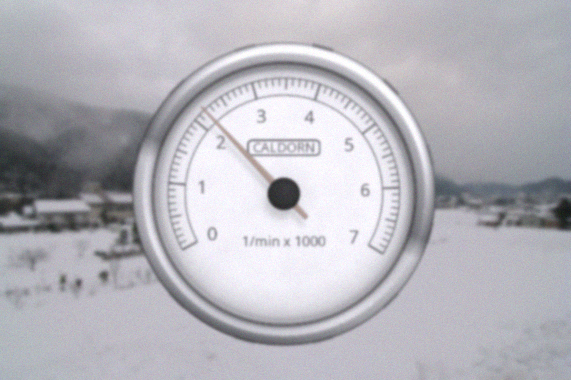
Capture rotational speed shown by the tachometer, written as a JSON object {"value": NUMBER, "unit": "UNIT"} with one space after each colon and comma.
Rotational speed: {"value": 2200, "unit": "rpm"}
